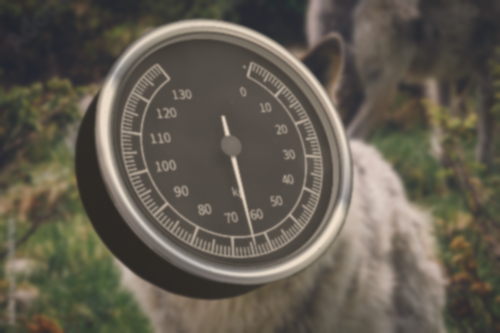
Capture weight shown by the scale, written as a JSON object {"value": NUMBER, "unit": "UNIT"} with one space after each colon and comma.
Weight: {"value": 65, "unit": "kg"}
